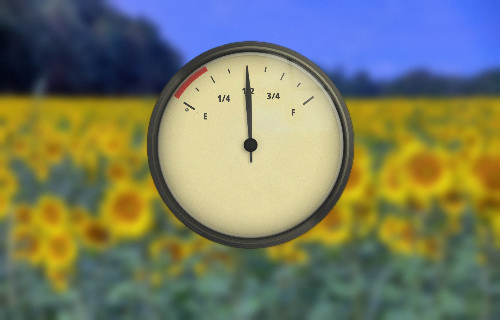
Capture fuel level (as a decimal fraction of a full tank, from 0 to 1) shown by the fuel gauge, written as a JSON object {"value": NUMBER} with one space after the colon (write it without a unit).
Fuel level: {"value": 0.5}
